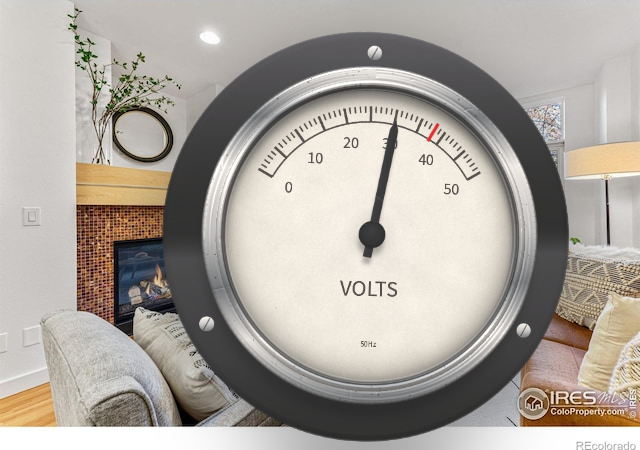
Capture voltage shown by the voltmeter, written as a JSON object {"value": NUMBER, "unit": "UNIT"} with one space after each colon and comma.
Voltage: {"value": 30, "unit": "V"}
